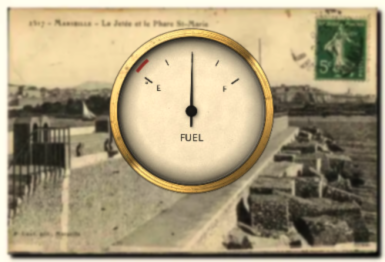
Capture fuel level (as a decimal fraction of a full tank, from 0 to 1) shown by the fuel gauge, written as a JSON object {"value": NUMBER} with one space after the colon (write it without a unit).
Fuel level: {"value": 0.5}
